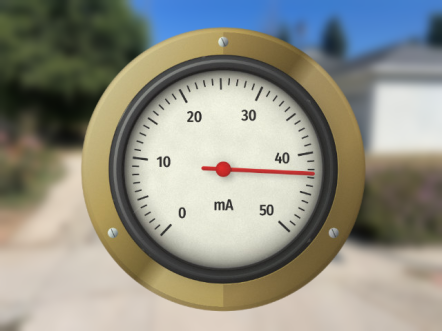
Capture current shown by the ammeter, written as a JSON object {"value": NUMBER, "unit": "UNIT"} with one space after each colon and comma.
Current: {"value": 42.5, "unit": "mA"}
